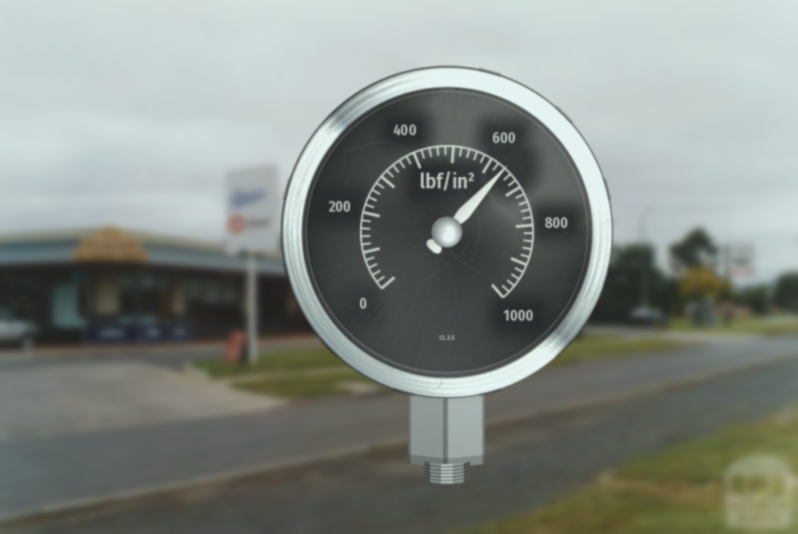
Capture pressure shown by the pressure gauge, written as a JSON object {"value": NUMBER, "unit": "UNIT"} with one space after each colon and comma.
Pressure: {"value": 640, "unit": "psi"}
